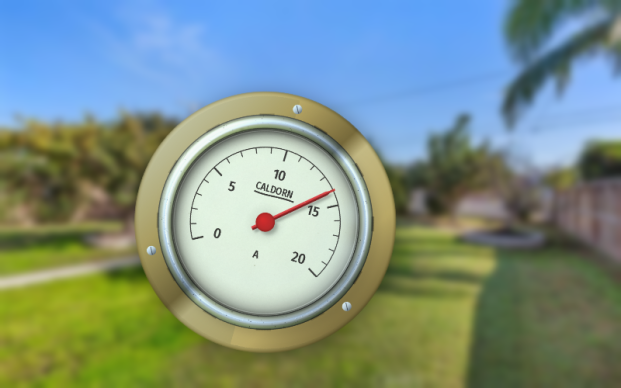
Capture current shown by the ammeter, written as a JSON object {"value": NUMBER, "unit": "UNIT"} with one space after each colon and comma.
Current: {"value": 14, "unit": "A"}
